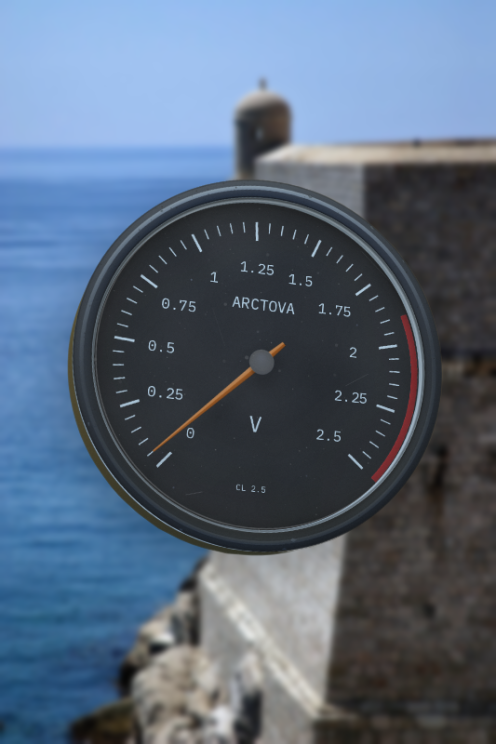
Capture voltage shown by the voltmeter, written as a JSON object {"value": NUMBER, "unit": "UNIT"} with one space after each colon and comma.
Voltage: {"value": 0.05, "unit": "V"}
